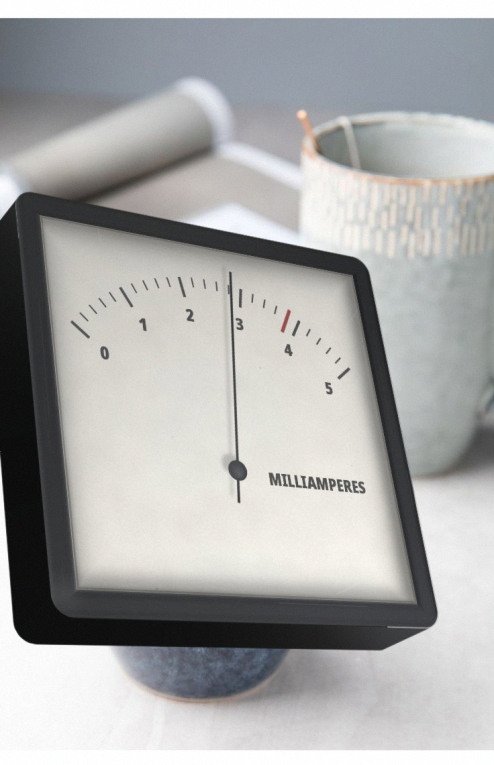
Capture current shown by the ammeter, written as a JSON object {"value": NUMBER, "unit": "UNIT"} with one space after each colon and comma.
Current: {"value": 2.8, "unit": "mA"}
